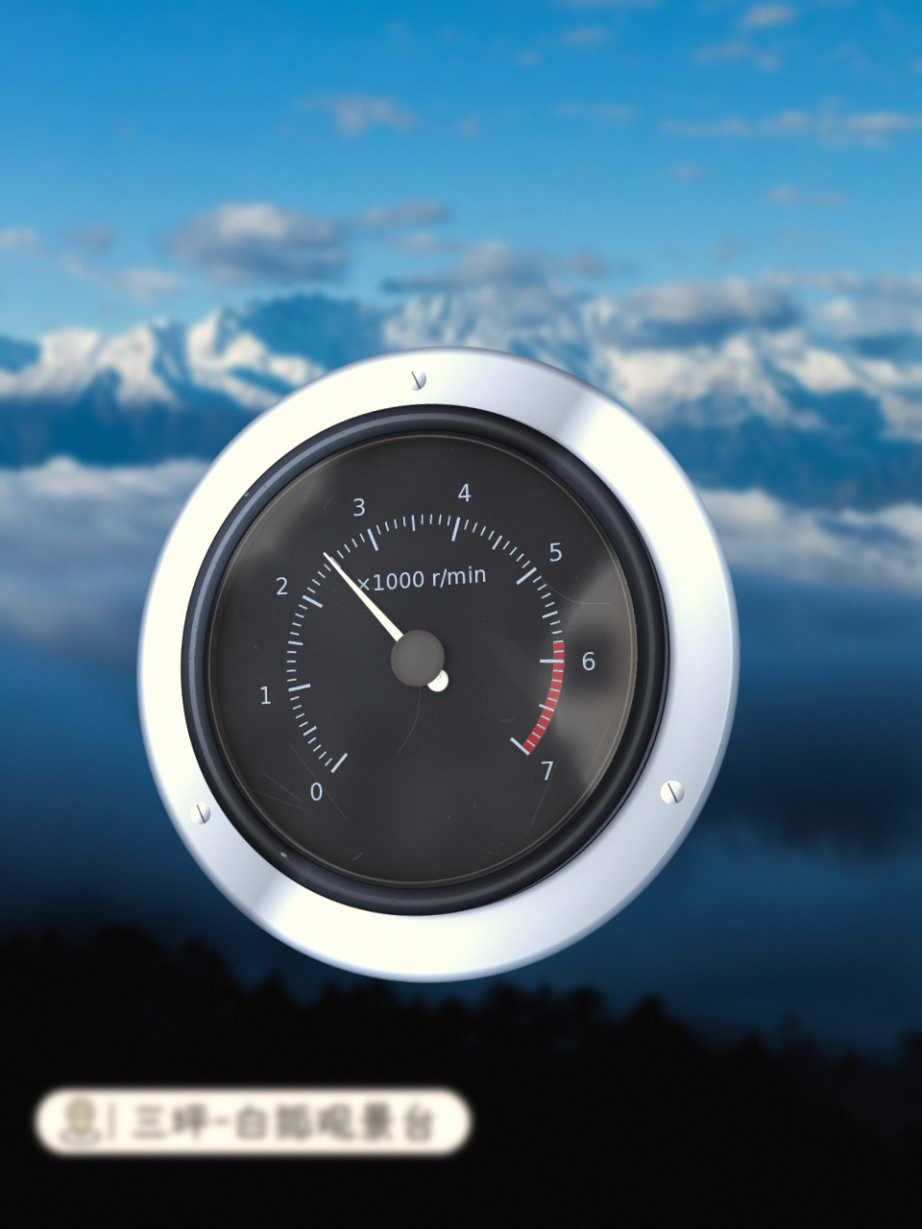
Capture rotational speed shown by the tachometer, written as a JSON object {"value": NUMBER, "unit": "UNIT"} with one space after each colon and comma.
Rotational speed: {"value": 2500, "unit": "rpm"}
